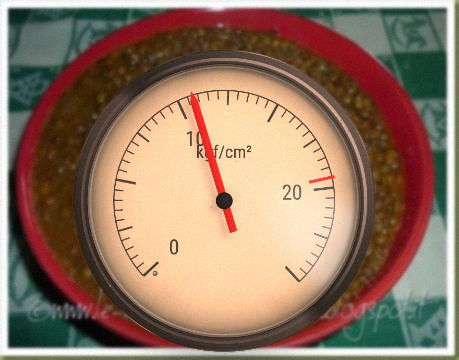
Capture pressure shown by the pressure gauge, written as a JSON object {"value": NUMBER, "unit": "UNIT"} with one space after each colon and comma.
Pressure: {"value": 10.75, "unit": "kg/cm²"}
